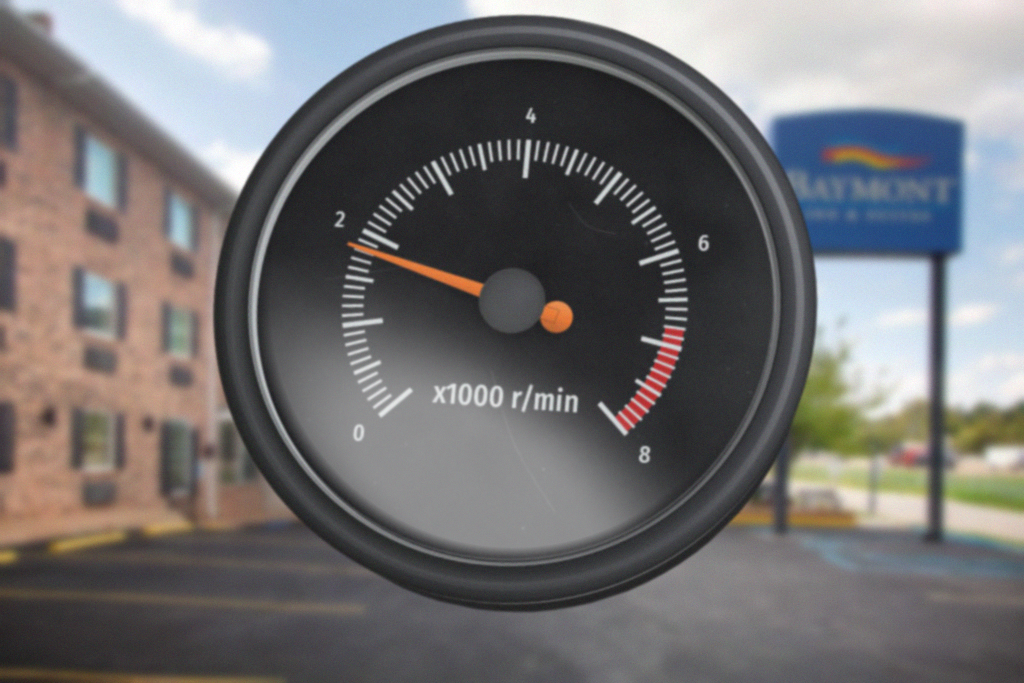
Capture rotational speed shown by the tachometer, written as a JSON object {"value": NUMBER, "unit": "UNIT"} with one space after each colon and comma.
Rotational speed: {"value": 1800, "unit": "rpm"}
